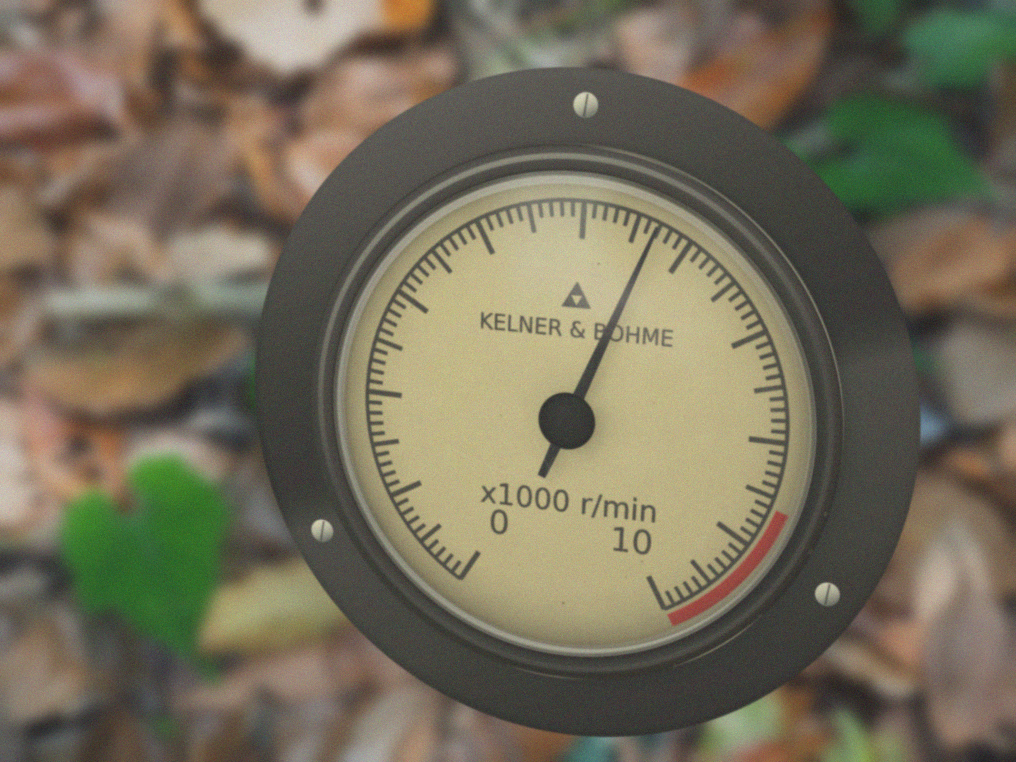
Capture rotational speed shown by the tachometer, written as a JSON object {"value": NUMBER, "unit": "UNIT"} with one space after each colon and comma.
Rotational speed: {"value": 5700, "unit": "rpm"}
